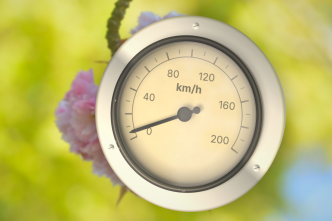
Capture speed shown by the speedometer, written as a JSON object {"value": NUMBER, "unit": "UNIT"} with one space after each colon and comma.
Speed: {"value": 5, "unit": "km/h"}
